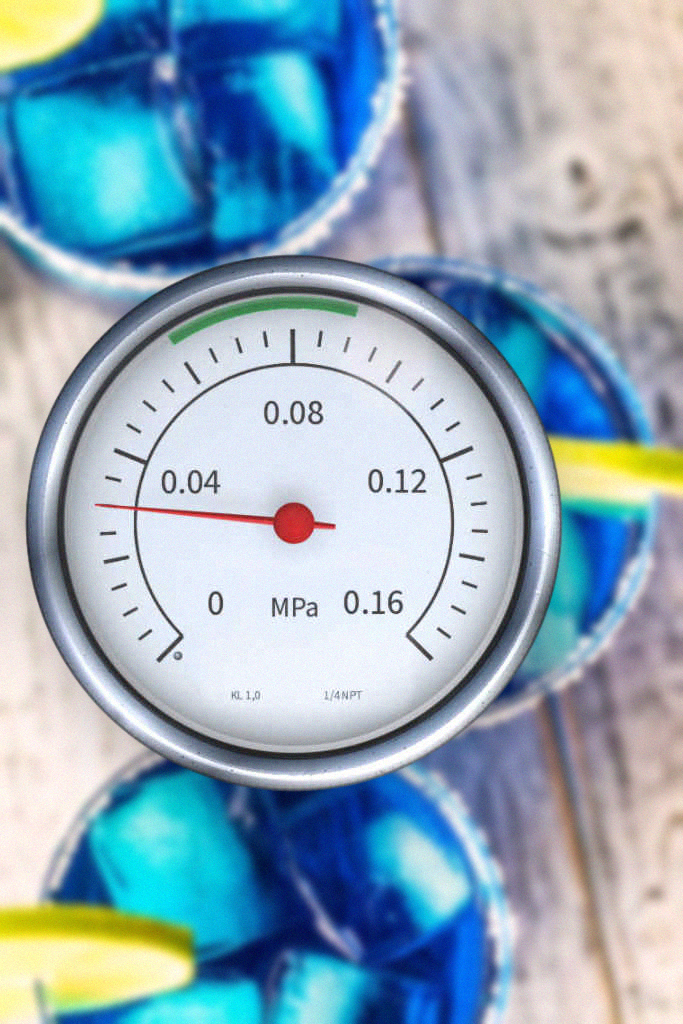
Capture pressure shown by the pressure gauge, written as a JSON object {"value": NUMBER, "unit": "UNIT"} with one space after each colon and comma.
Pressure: {"value": 0.03, "unit": "MPa"}
